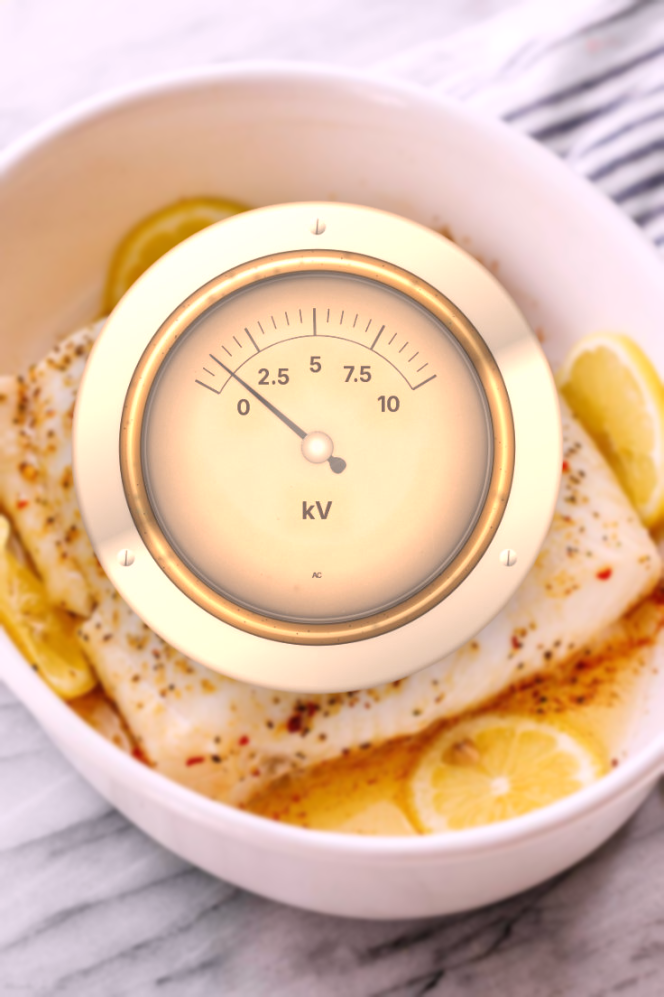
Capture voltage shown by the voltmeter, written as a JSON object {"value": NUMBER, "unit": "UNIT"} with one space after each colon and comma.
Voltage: {"value": 1, "unit": "kV"}
